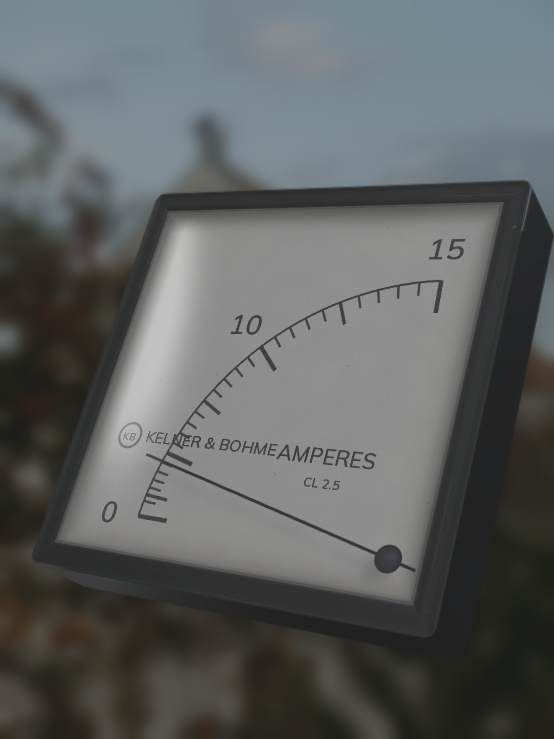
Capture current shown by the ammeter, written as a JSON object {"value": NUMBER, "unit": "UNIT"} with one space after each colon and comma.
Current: {"value": 4.5, "unit": "A"}
